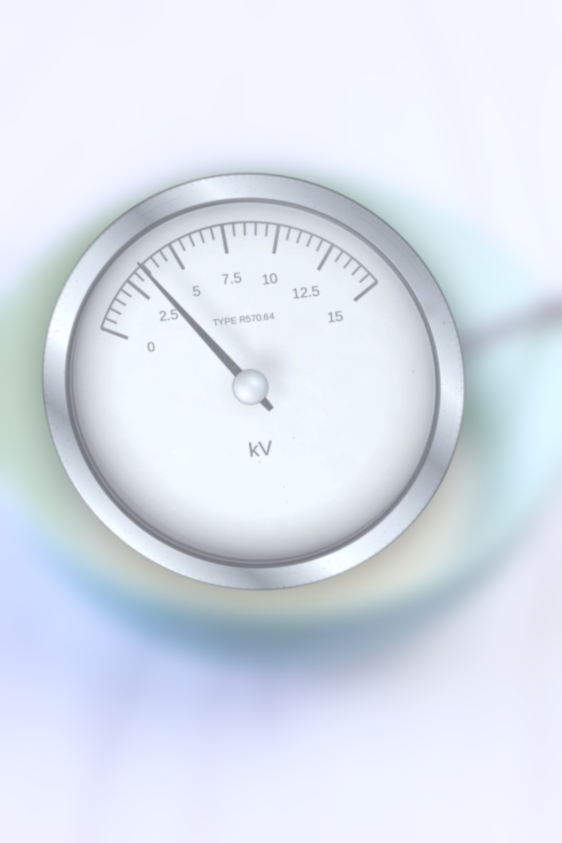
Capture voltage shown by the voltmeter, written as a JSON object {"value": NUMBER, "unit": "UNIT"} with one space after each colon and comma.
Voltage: {"value": 3.5, "unit": "kV"}
